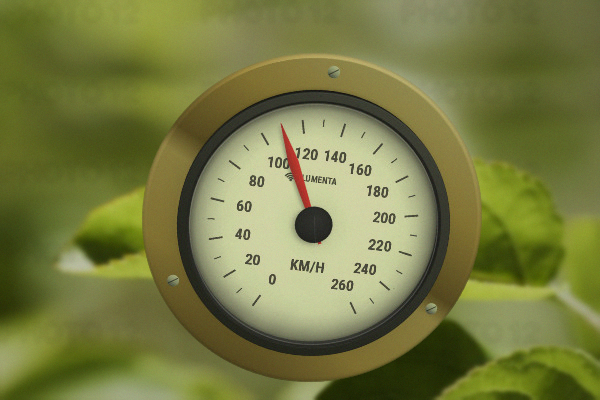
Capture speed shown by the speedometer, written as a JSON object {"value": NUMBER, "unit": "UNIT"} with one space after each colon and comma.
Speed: {"value": 110, "unit": "km/h"}
